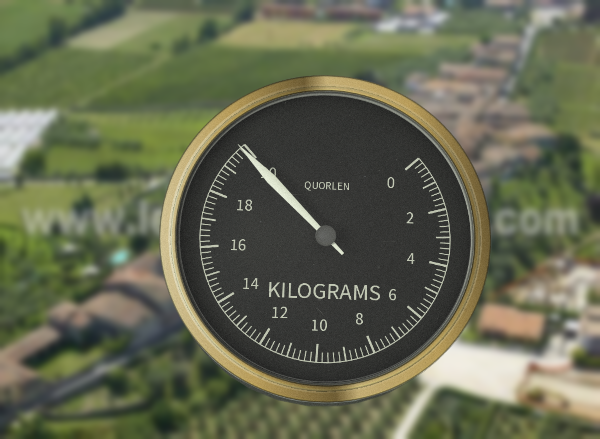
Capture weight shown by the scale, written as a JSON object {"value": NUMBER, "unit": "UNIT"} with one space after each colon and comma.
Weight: {"value": 19.8, "unit": "kg"}
